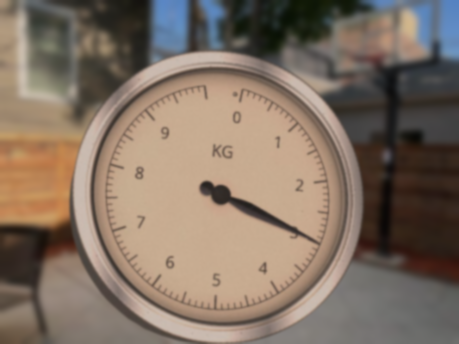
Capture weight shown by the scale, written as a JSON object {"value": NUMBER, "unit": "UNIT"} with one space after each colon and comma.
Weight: {"value": 3, "unit": "kg"}
